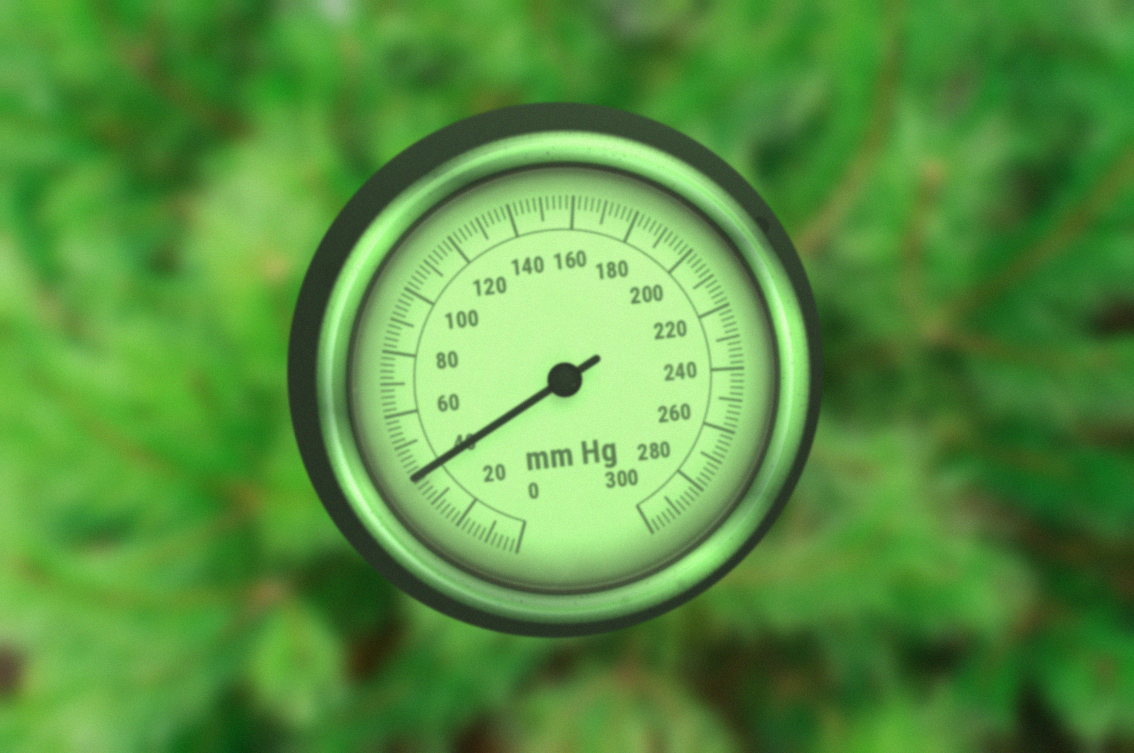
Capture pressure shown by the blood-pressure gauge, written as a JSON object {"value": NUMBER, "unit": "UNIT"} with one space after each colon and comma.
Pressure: {"value": 40, "unit": "mmHg"}
